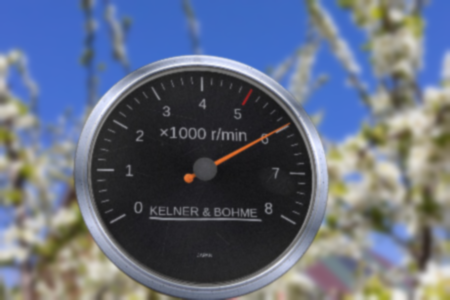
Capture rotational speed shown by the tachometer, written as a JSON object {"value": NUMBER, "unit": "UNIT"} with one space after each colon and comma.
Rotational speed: {"value": 6000, "unit": "rpm"}
